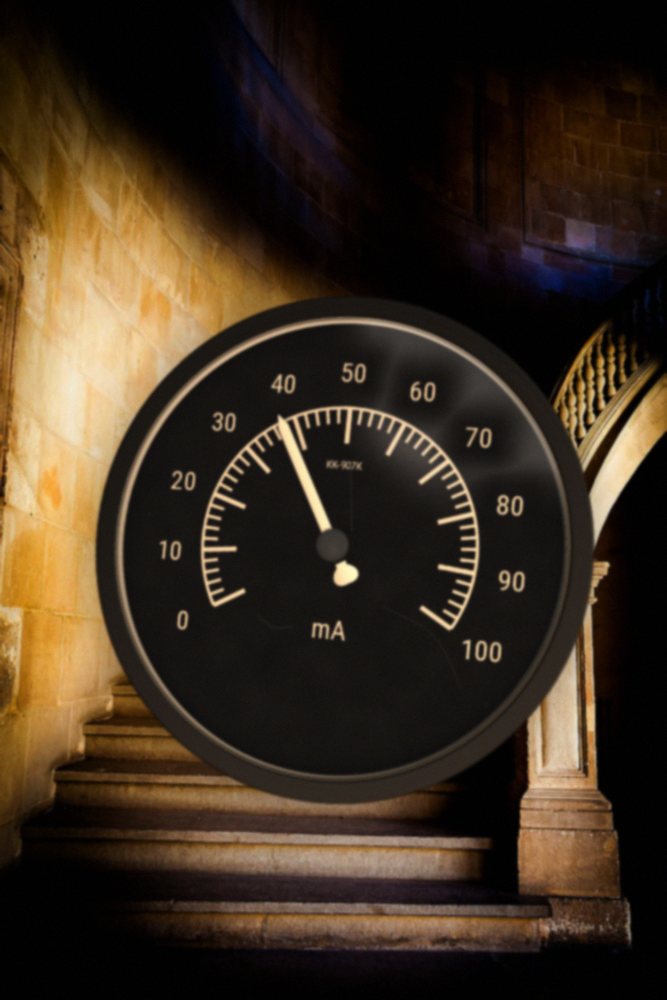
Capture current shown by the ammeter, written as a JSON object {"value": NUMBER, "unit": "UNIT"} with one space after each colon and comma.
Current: {"value": 38, "unit": "mA"}
